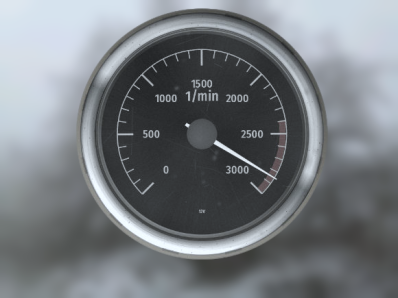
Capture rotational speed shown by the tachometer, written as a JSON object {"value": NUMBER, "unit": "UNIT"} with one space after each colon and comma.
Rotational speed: {"value": 2850, "unit": "rpm"}
